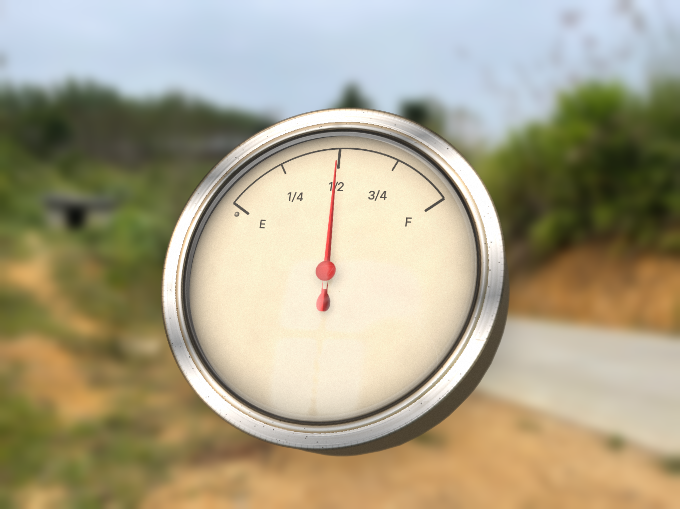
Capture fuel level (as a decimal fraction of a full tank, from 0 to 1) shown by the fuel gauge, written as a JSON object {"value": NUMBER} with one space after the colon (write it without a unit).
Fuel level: {"value": 0.5}
